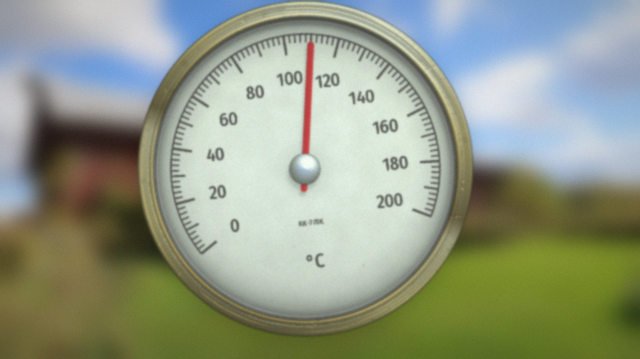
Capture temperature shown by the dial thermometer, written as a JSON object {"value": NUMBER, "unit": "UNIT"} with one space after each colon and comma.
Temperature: {"value": 110, "unit": "°C"}
